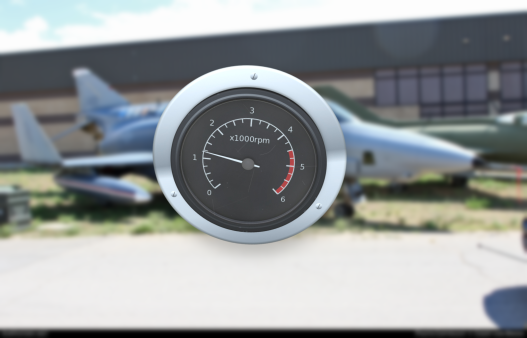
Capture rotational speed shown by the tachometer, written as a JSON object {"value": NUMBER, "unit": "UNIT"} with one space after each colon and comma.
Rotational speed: {"value": 1250, "unit": "rpm"}
